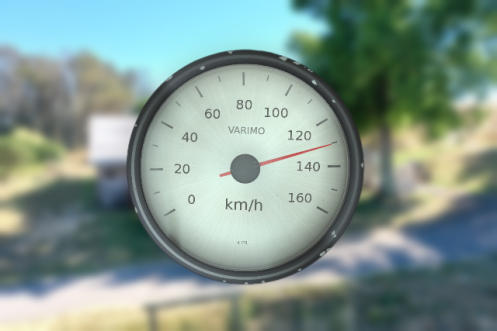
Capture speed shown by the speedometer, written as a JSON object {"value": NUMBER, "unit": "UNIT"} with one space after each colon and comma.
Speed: {"value": 130, "unit": "km/h"}
